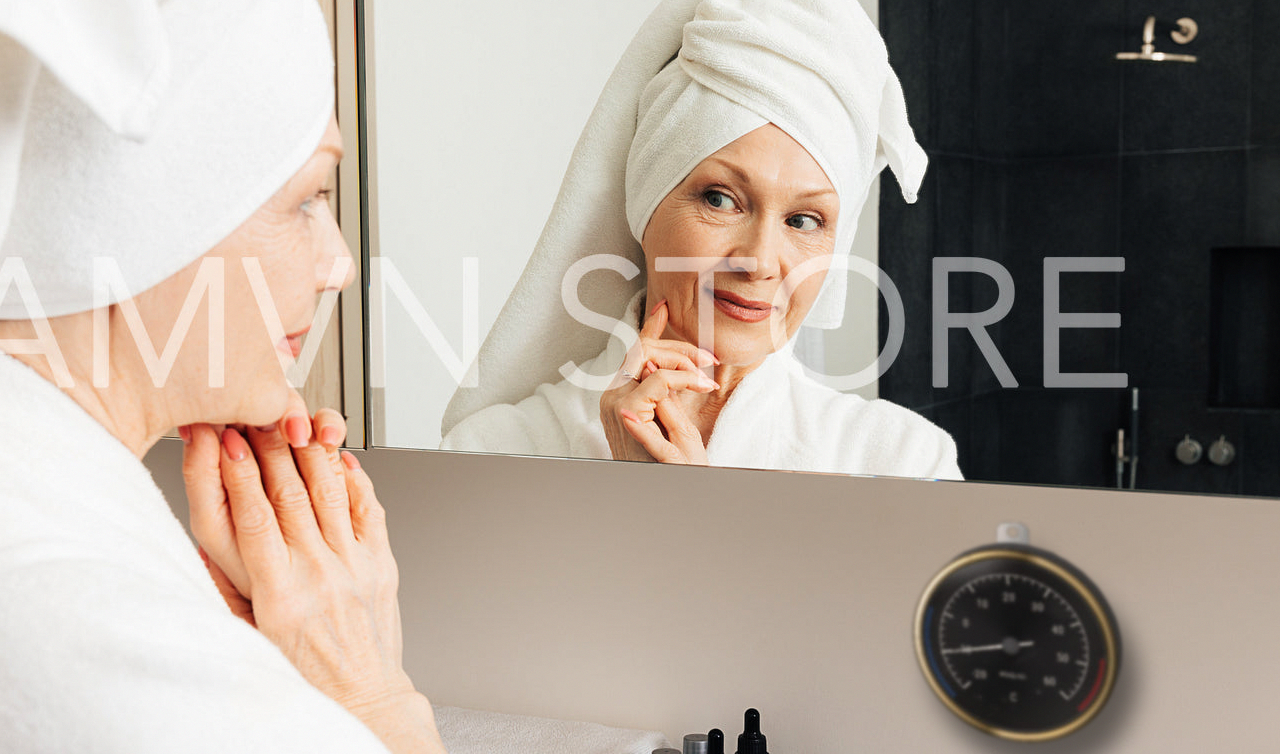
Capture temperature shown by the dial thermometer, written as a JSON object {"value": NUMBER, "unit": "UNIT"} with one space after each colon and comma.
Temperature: {"value": -10, "unit": "°C"}
